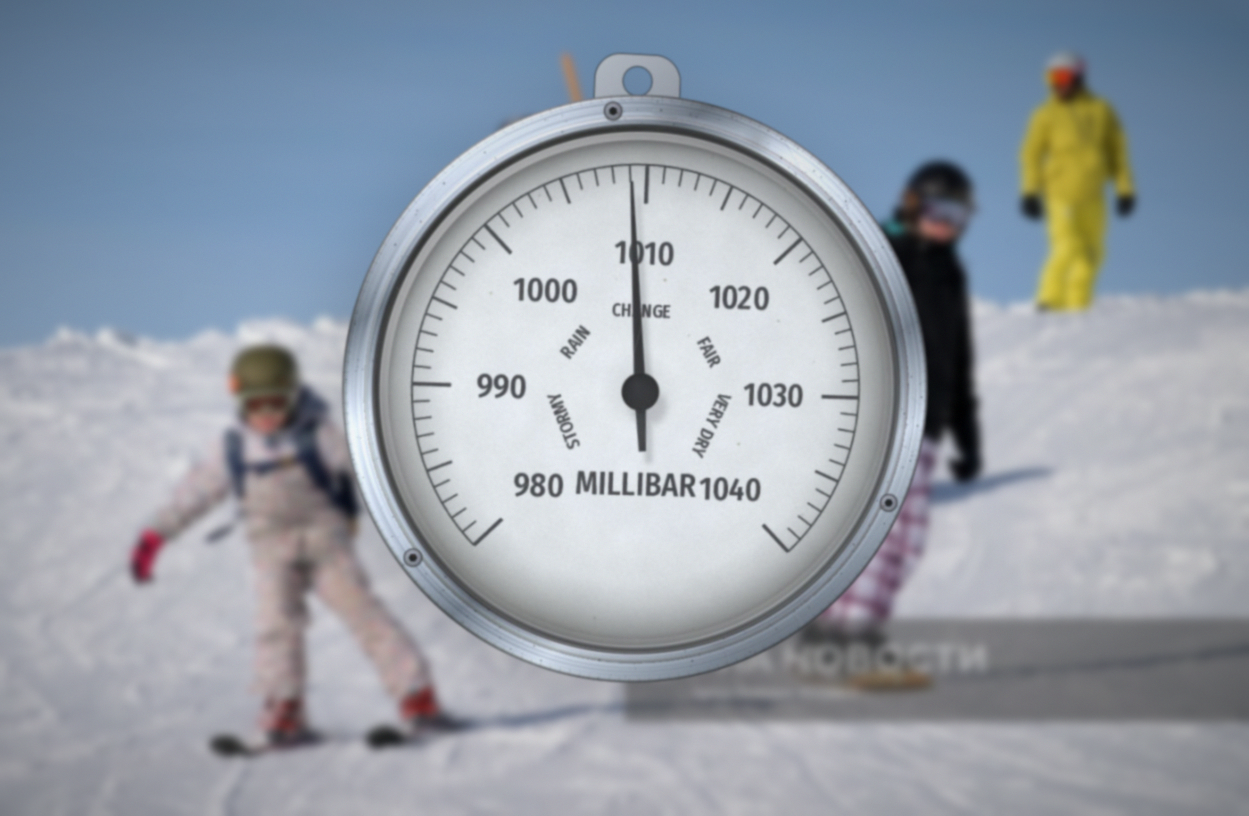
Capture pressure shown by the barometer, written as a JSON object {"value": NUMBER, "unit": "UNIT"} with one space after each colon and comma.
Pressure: {"value": 1009, "unit": "mbar"}
